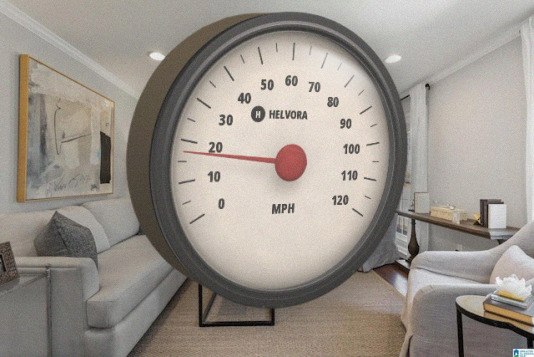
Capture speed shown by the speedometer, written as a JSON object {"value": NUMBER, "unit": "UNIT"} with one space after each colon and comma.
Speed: {"value": 17.5, "unit": "mph"}
